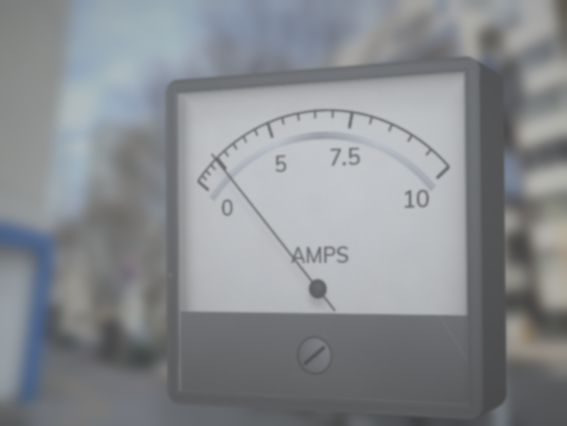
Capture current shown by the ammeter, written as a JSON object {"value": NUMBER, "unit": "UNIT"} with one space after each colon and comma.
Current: {"value": 2.5, "unit": "A"}
